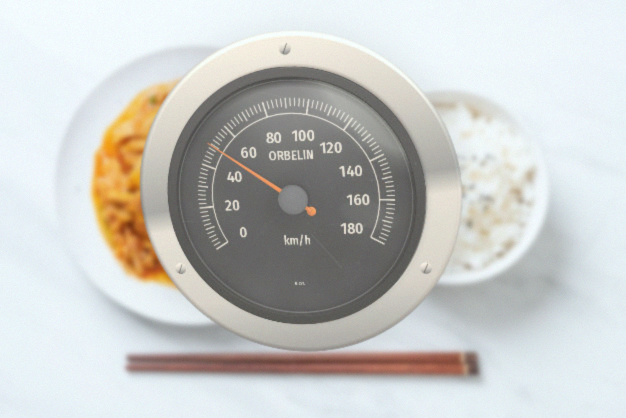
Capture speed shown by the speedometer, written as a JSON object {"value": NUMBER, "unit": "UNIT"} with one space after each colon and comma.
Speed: {"value": 50, "unit": "km/h"}
